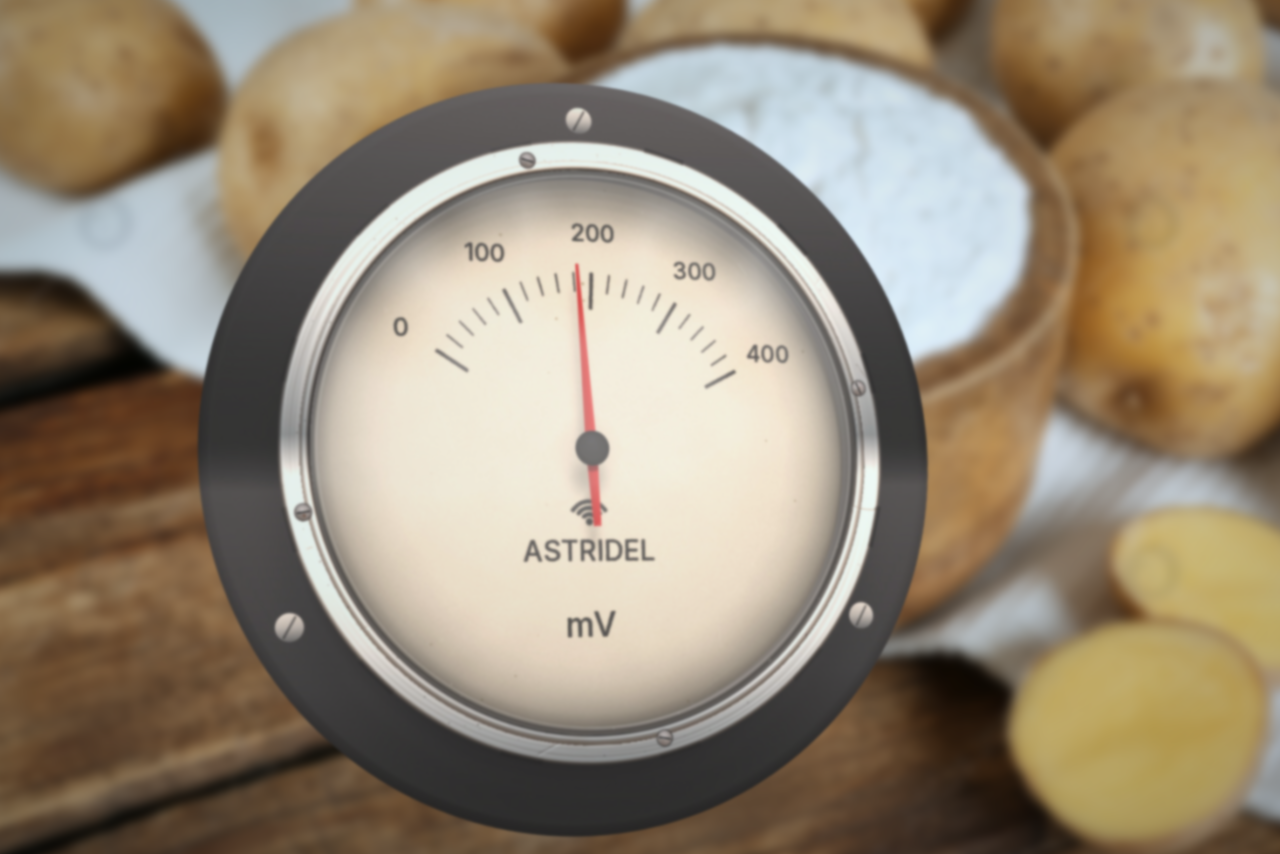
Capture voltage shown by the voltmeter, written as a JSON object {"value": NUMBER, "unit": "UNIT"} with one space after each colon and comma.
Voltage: {"value": 180, "unit": "mV"}
